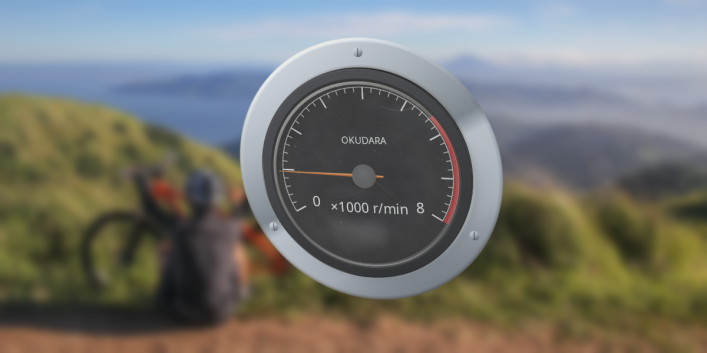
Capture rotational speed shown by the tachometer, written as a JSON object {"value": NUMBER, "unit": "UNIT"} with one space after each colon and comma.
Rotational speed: {"value": 1000, "unit": "rpm"}
